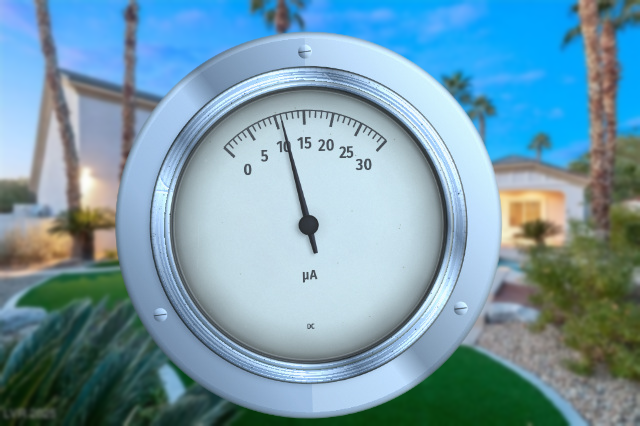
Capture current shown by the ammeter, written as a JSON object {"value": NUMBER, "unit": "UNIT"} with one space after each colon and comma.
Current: {"value": 11, "unit": "µA"}
